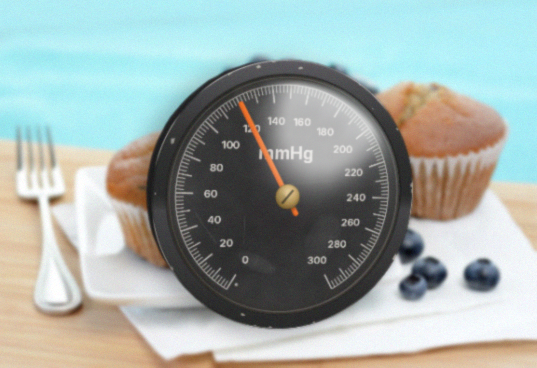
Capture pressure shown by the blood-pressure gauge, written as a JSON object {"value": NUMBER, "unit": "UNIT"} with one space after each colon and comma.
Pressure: {"value": 120, "unit": "mmHg"}
